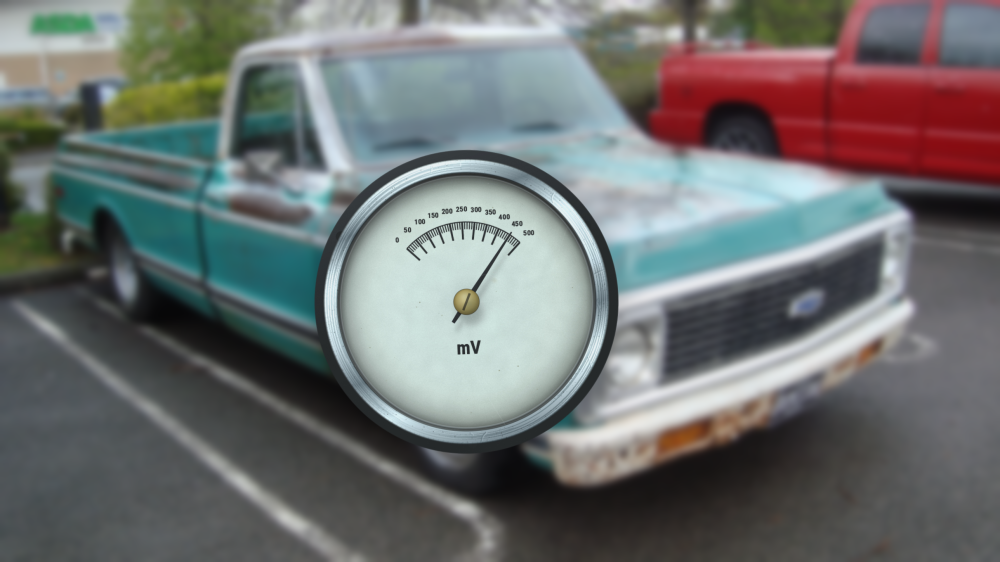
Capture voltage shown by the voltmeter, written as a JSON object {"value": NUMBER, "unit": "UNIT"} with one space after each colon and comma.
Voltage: {"value": 450, "unit": "mV"}
